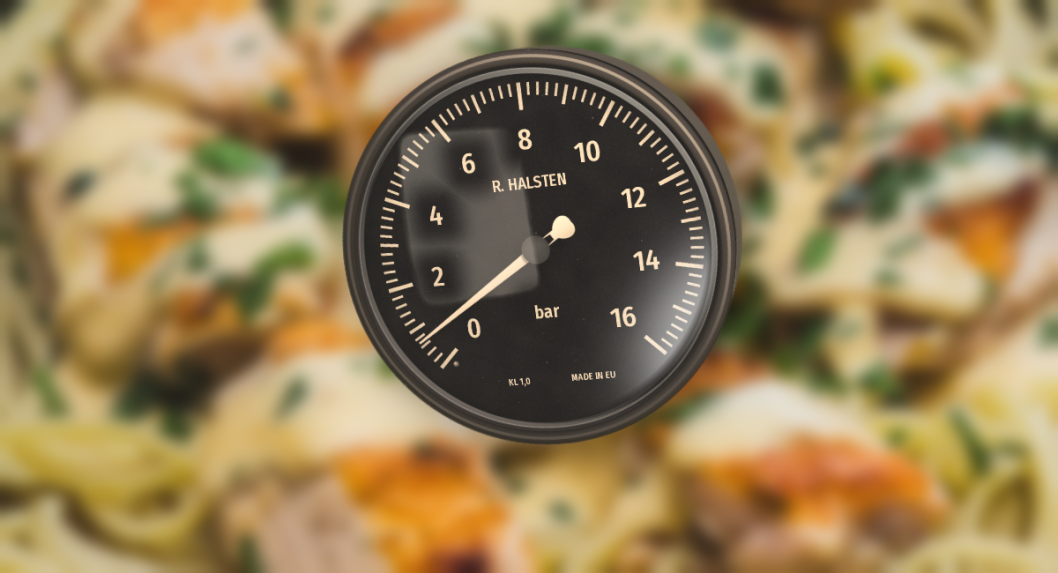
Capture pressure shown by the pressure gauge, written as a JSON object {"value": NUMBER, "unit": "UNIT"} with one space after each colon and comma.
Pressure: {"value": 0.7, "unit": "bar"}
